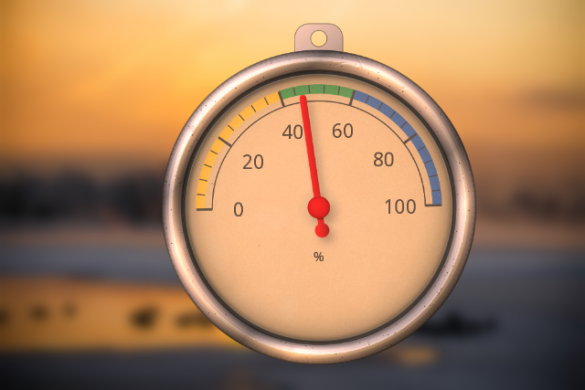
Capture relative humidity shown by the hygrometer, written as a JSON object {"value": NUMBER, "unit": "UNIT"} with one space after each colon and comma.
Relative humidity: {"value": 46, "unit": "%"}
